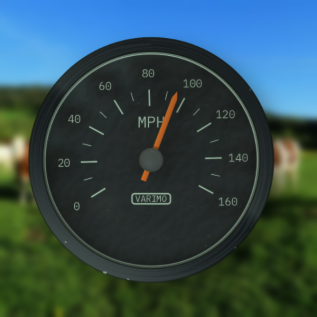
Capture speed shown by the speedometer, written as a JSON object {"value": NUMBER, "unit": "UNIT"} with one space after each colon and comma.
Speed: {"value": 95, "unit": "mph"}
